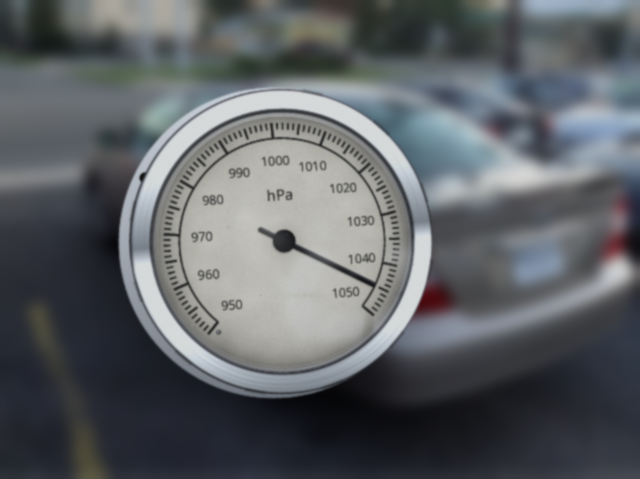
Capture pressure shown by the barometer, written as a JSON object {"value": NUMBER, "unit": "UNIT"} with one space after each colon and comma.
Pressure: {"value": 1045, "unit": "hPa"}
